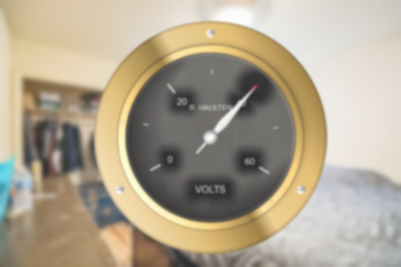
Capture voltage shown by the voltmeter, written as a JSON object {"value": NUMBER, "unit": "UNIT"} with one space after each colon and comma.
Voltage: {"value": 40, "unit": "V"}
